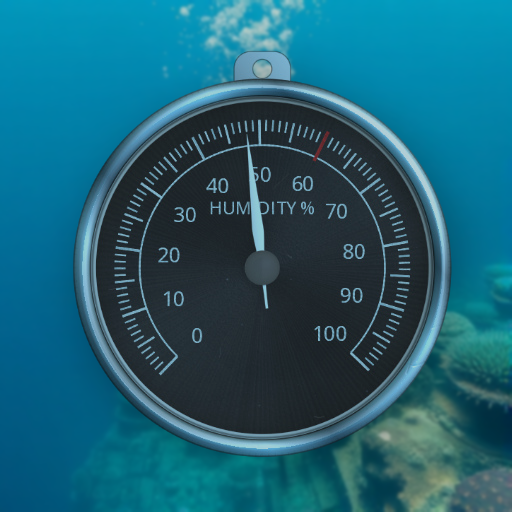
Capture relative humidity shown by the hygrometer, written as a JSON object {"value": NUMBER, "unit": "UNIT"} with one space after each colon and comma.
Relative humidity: {"value": 48, "unit": "%"}
